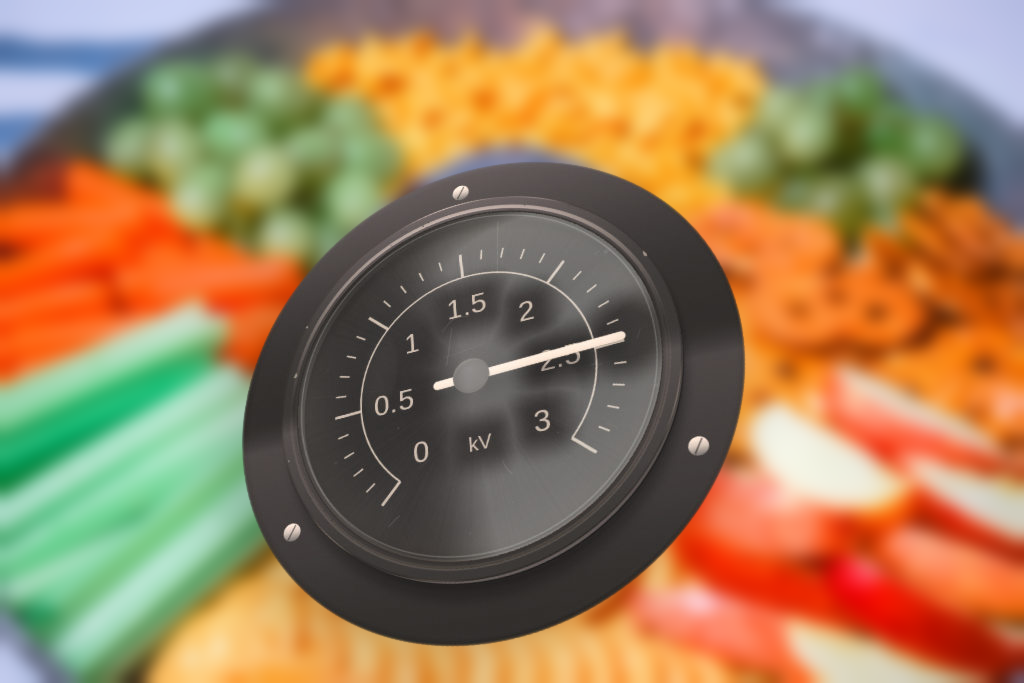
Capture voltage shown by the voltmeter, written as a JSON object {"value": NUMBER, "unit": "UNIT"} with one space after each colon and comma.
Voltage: {"value": 2.5, "unit": "kV"}
